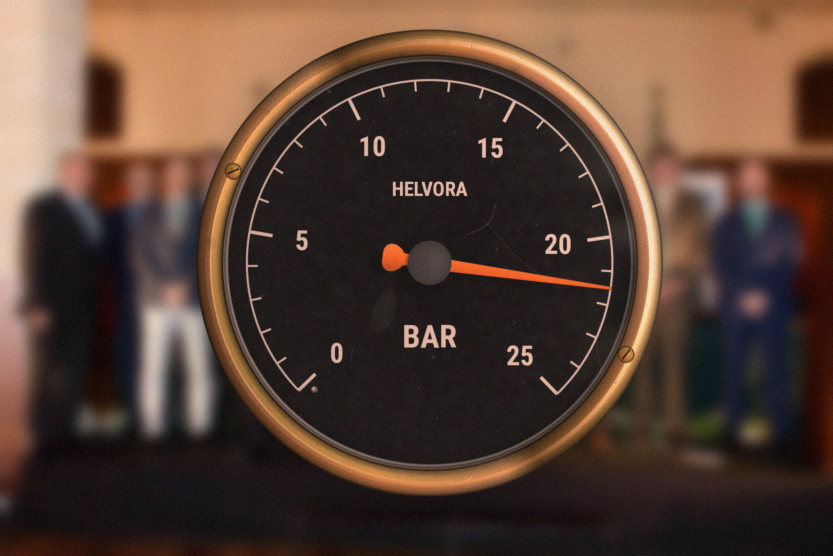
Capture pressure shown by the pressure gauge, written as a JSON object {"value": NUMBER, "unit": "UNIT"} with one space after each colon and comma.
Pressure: {"value": 21.5, "unit": "bar"}
